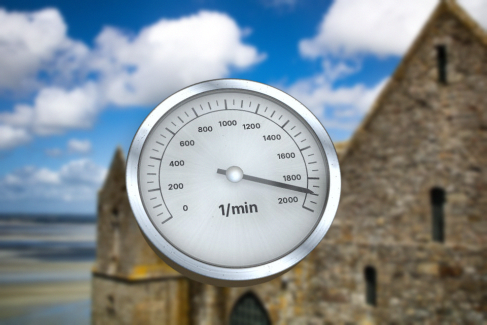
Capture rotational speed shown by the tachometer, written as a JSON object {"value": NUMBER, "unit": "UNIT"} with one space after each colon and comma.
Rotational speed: {"value": 1900, "unit": "rpm"}
